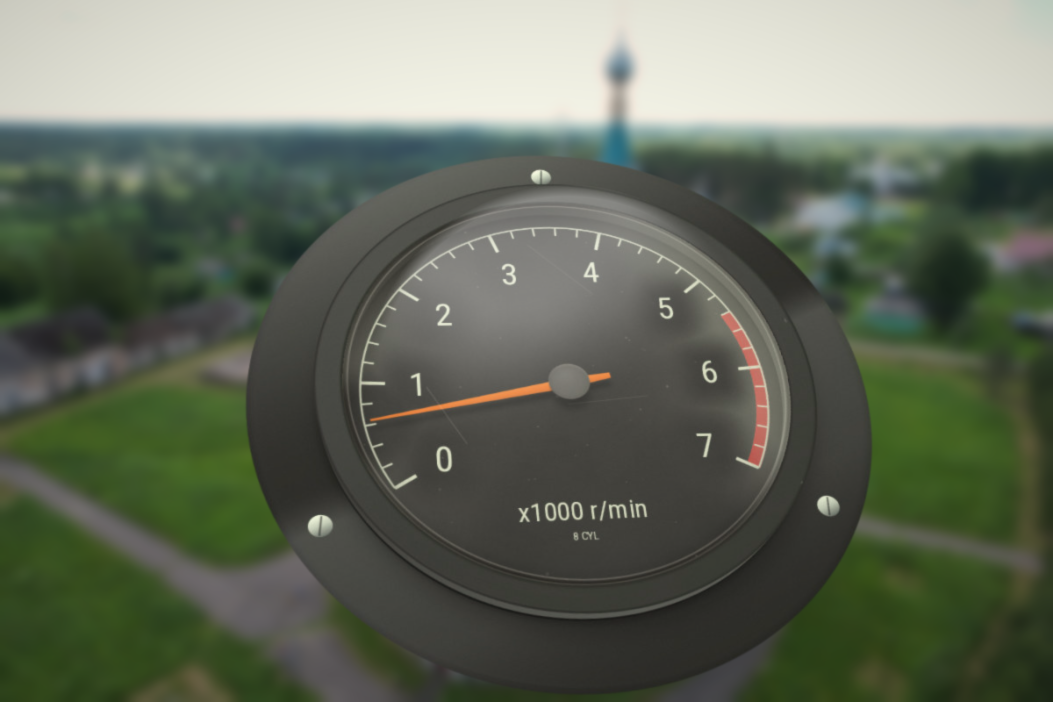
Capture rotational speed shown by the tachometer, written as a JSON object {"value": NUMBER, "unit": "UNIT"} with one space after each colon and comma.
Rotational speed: {"value": 600, "unit": "rpm"}
